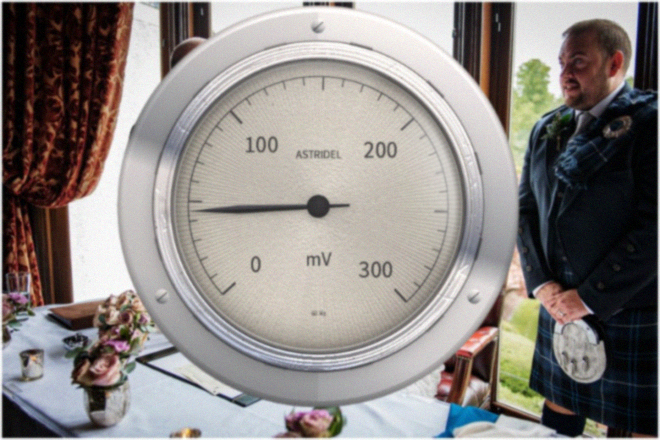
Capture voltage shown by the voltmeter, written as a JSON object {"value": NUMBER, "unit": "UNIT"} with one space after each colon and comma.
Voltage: {"value": 45, "unit": "mV"}
